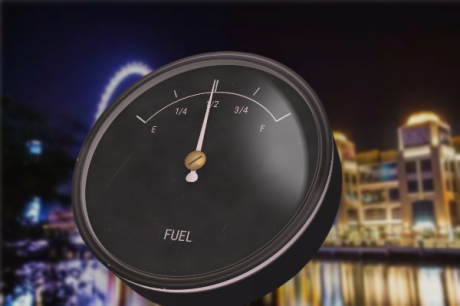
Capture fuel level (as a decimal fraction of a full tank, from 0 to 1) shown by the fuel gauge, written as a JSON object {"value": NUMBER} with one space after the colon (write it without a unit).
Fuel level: {"value": 0.5}
